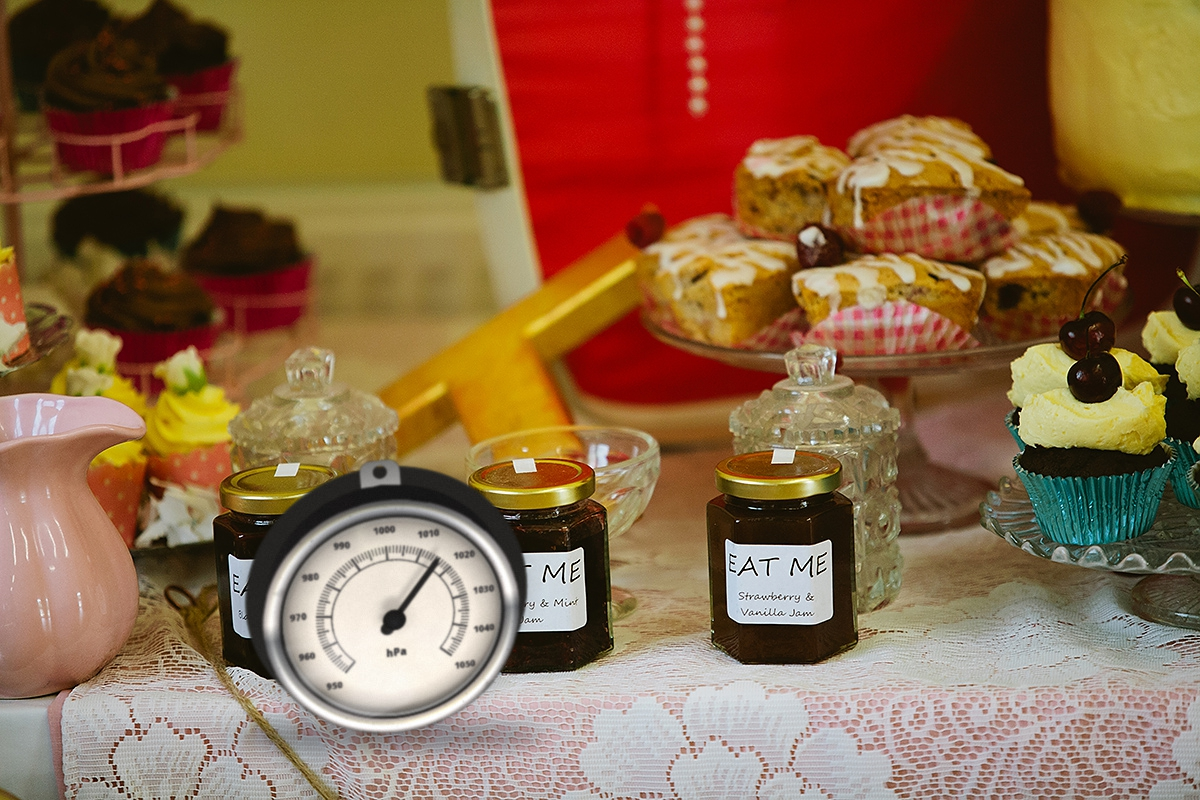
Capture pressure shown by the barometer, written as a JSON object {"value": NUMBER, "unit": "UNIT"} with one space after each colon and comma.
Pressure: {"value": 1015, "unit": "hPa"}
